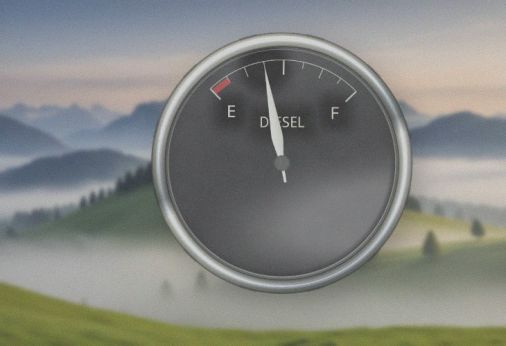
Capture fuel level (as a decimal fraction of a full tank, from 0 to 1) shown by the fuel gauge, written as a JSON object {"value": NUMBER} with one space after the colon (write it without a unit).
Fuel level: {"value": 0.375}
